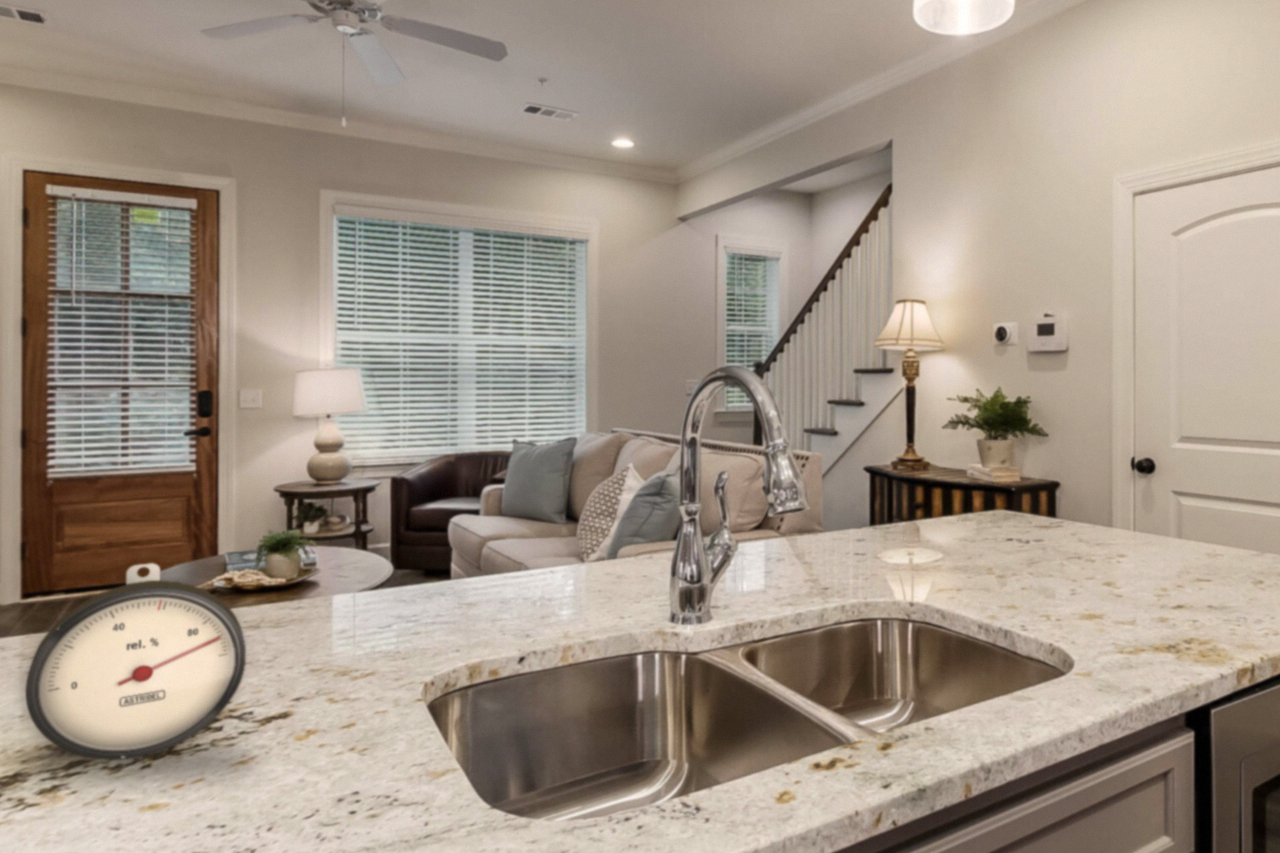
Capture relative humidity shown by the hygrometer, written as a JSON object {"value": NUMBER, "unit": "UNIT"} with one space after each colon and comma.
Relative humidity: {"value": 90, "unit": "%"}
